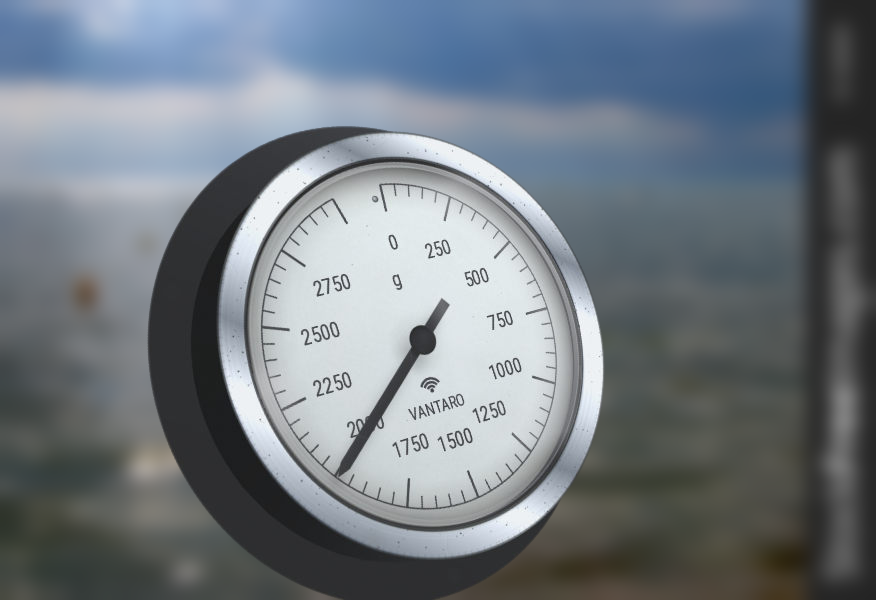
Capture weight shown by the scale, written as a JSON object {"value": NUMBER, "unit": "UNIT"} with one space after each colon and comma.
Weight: {"value": 2000, "unit": "g"}
